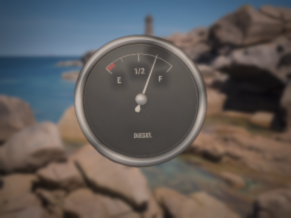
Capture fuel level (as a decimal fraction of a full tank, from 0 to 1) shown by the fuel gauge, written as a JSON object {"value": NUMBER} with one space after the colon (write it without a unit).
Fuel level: {"value": 0.75}
